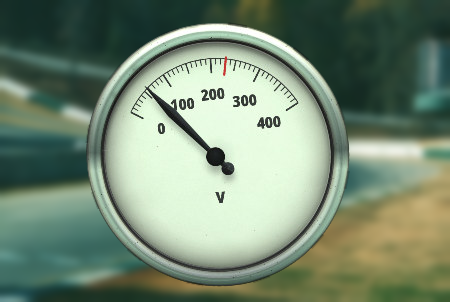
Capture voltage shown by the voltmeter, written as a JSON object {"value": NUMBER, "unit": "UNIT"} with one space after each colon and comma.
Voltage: {"value": 60, "unit": "V"}
